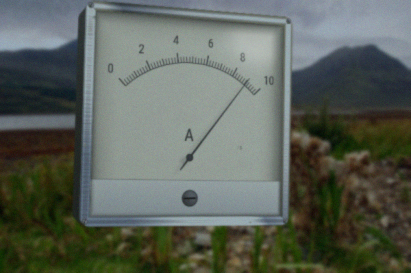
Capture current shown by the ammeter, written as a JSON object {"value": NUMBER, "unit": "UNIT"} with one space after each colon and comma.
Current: {"value": 9, "unit": "A"}
